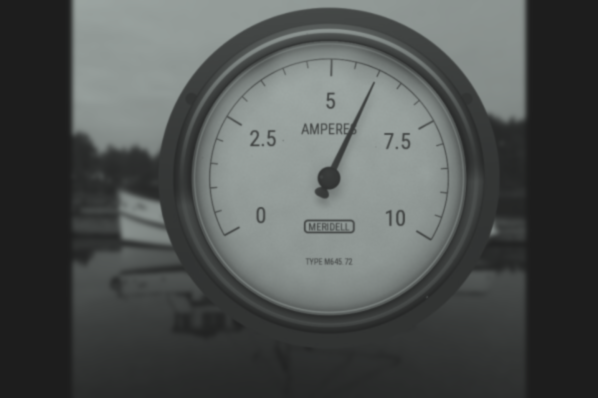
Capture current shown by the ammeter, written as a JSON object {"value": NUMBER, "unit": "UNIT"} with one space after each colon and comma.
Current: {"value": 6, "unit": "A"}
